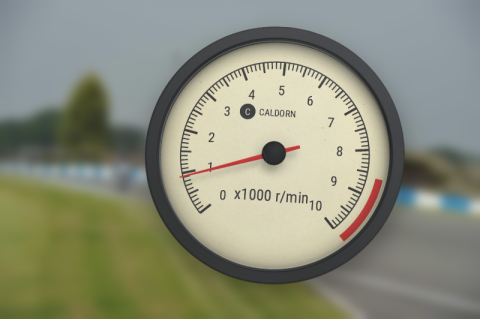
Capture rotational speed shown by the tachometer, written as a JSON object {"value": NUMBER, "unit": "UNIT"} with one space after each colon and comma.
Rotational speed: {"value": 900, "unit": "rpm"}
